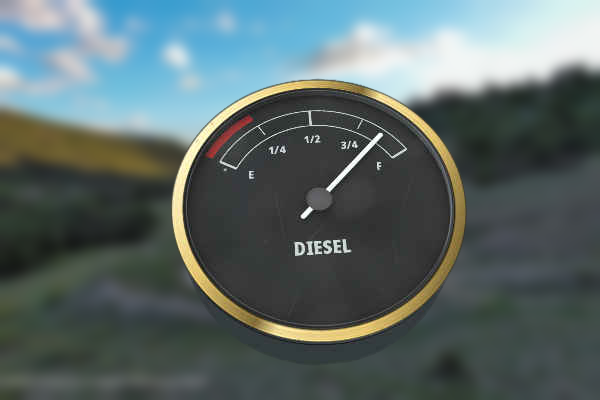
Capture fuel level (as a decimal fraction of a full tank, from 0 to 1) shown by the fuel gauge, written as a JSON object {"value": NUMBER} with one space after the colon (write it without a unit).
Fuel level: {"value": 0.875}
